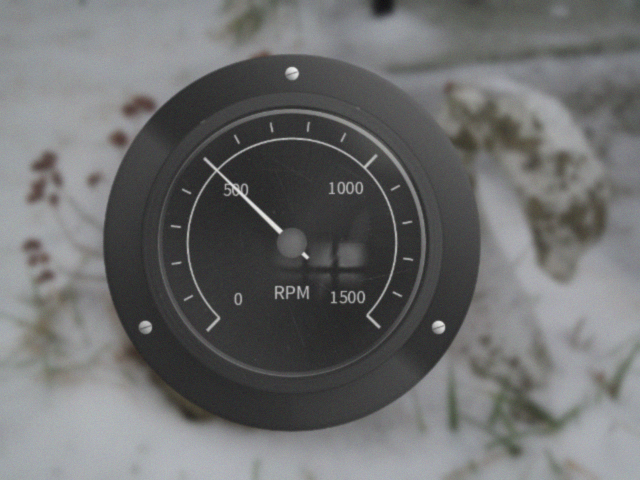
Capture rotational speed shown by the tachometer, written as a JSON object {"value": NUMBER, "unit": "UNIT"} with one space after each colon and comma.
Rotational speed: {"value": 500, "unit": "rpm"}
